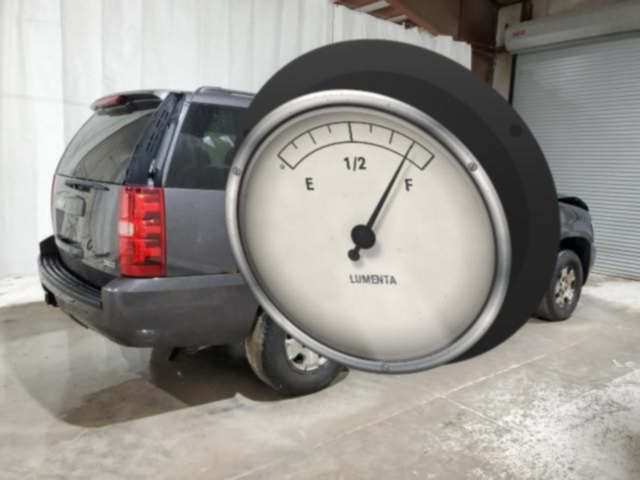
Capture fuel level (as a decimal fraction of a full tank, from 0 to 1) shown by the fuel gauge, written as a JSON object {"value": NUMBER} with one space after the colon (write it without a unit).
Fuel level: {"value": 0.875}
